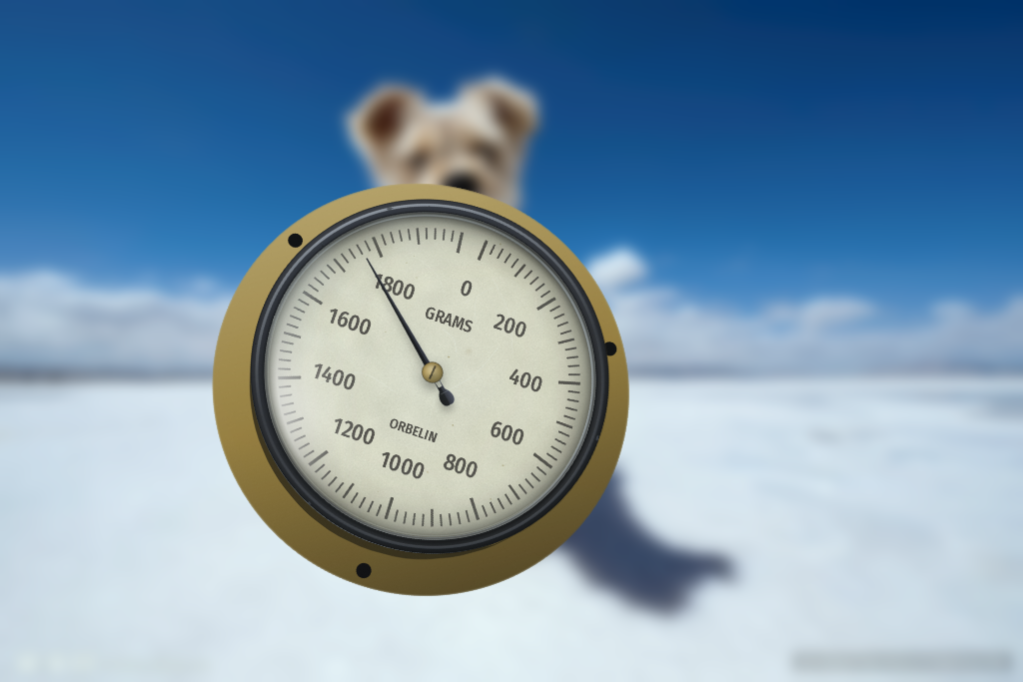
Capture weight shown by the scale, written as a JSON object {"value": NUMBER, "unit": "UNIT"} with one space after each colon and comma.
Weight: {"value": 1760, "unit": "g"}
